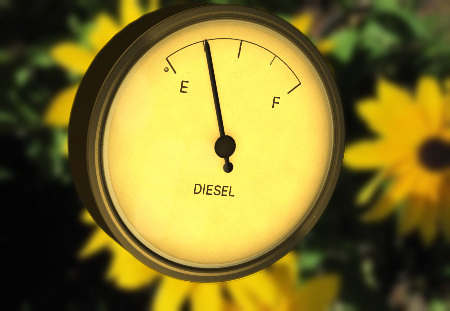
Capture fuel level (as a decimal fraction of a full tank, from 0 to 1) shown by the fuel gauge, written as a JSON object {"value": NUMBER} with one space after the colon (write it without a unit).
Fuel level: {"value": 0.25}
